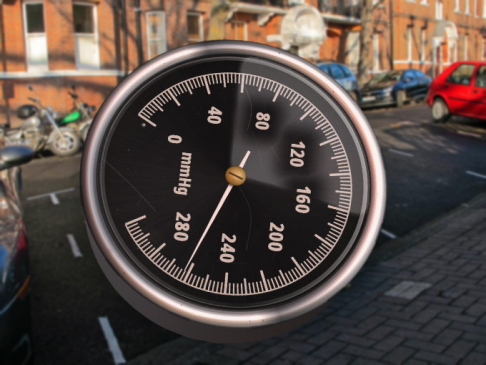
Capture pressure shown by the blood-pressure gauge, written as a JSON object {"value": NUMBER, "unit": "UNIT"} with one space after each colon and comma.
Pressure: {"value": 262, "unit": "mmHg"}
